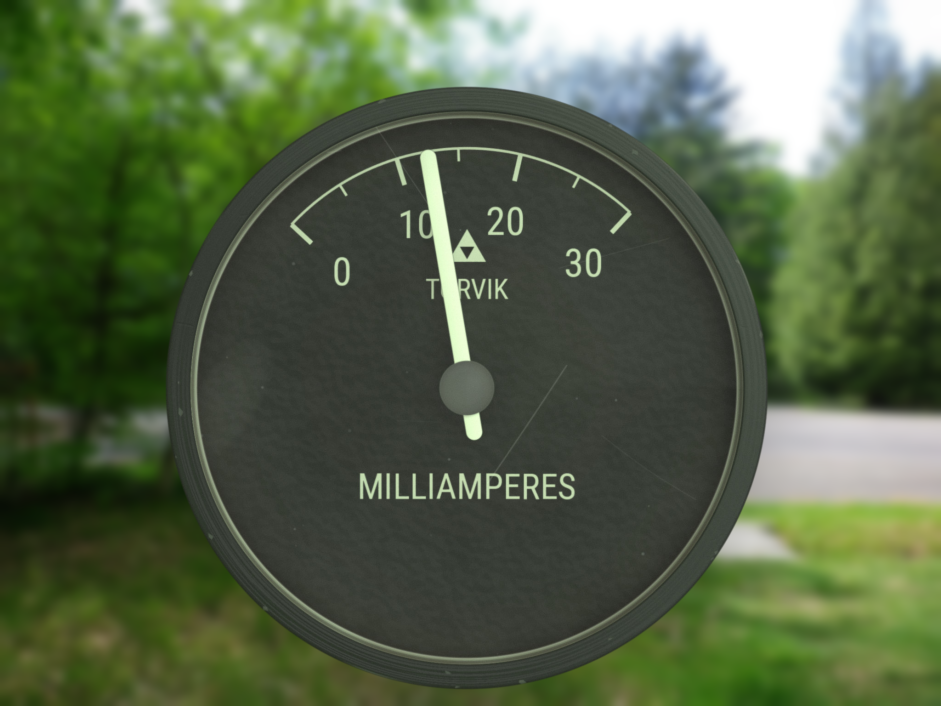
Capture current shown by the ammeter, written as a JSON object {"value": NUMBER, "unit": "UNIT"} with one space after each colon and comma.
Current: {"value": 12.5, "unit": "mA"}
